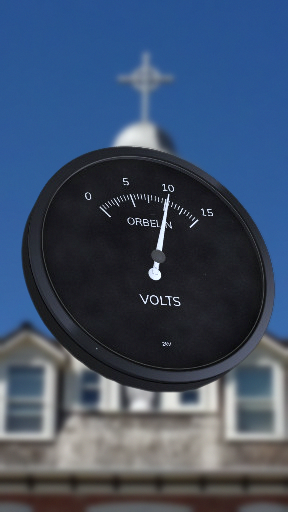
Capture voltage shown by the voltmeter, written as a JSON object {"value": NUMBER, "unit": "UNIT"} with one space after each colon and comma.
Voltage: {"value": 10, "unit": "V"}
